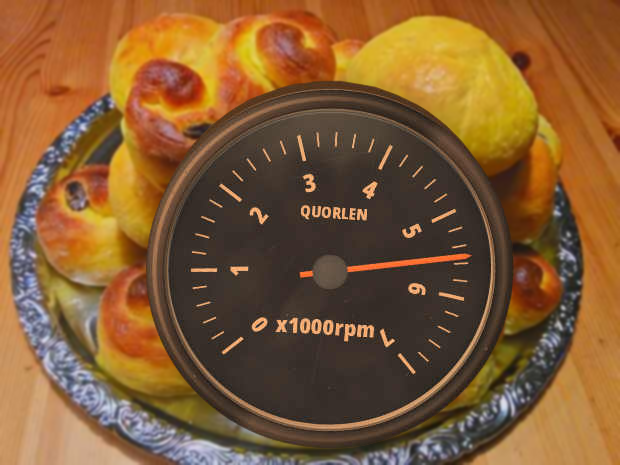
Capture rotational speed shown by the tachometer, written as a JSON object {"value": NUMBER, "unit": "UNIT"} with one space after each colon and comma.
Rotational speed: {"value": 5500, "unit": "rpm"}
